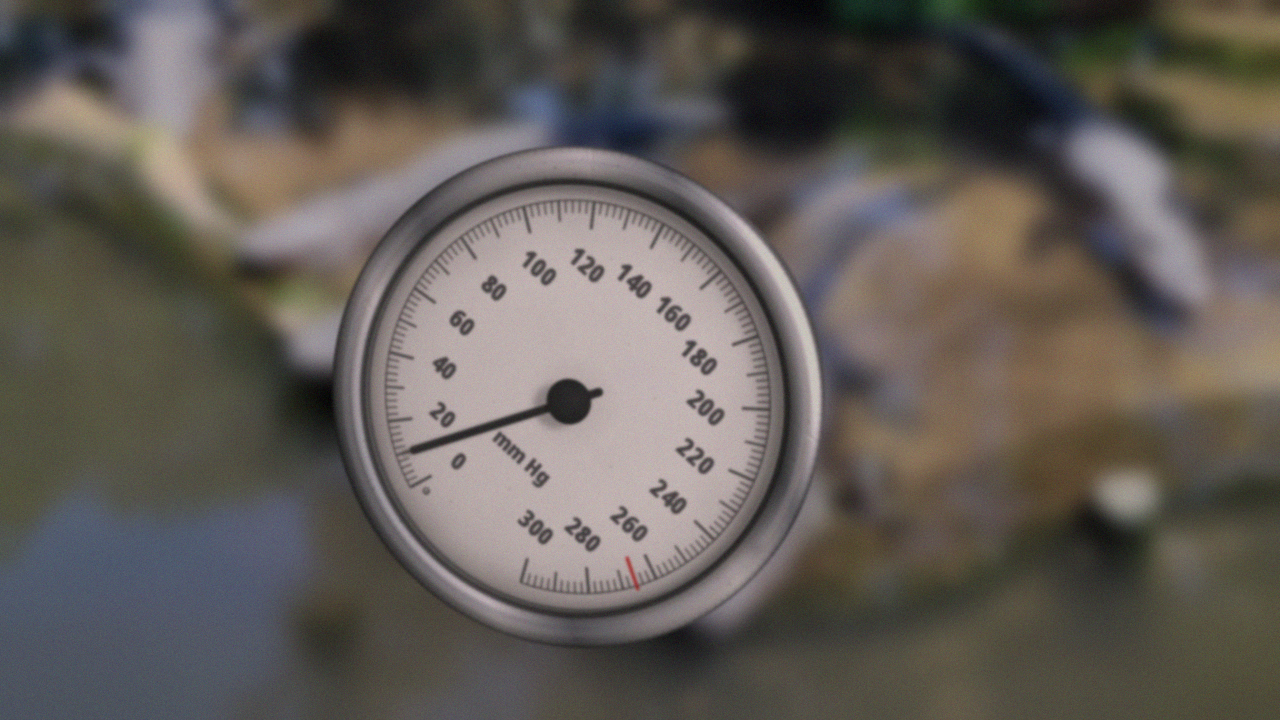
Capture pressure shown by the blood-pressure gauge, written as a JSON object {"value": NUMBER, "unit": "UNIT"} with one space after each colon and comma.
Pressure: {"value": 10, "unit": "mmHg"}
